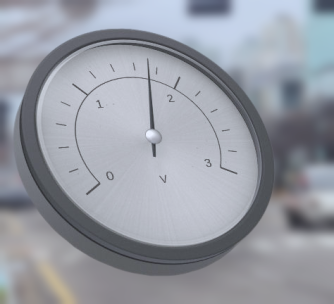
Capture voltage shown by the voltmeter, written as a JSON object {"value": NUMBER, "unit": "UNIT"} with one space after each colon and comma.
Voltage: {"value": 1.7, "unit": "V"}
